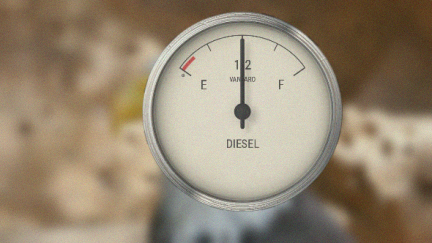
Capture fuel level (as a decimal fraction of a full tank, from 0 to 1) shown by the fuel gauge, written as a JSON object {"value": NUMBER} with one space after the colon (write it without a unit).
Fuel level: {"value": 0.5}
